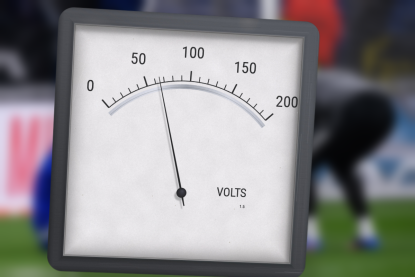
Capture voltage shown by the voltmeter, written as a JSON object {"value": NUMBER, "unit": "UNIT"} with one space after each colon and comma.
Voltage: {"value": 65, "unit": "V"}
